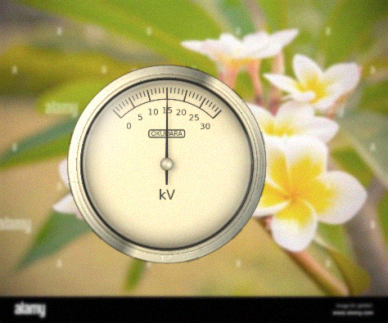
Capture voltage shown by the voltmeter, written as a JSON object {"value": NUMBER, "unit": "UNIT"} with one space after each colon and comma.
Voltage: {"value": 15, "unit": "kV"}
